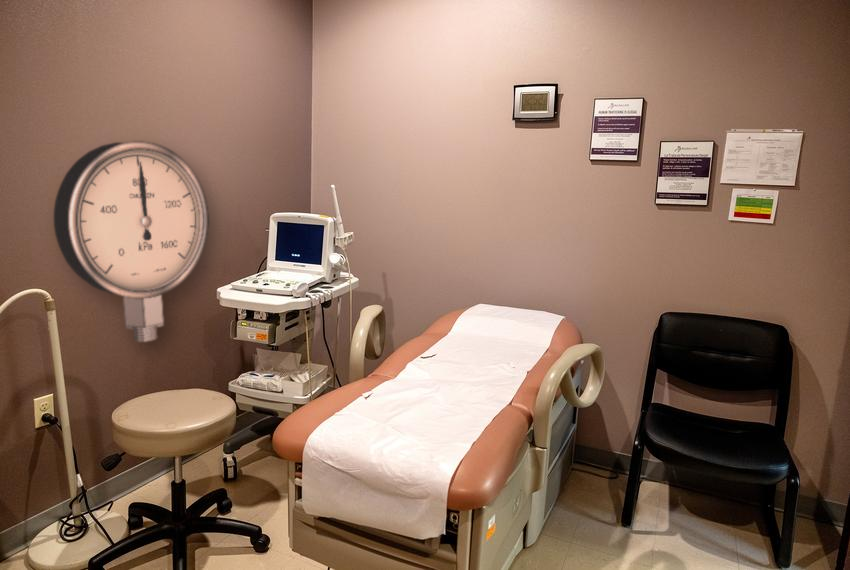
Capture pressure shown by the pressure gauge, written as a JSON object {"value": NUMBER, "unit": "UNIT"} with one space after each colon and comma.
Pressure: {"value": 800, "unit": "kPa"}
